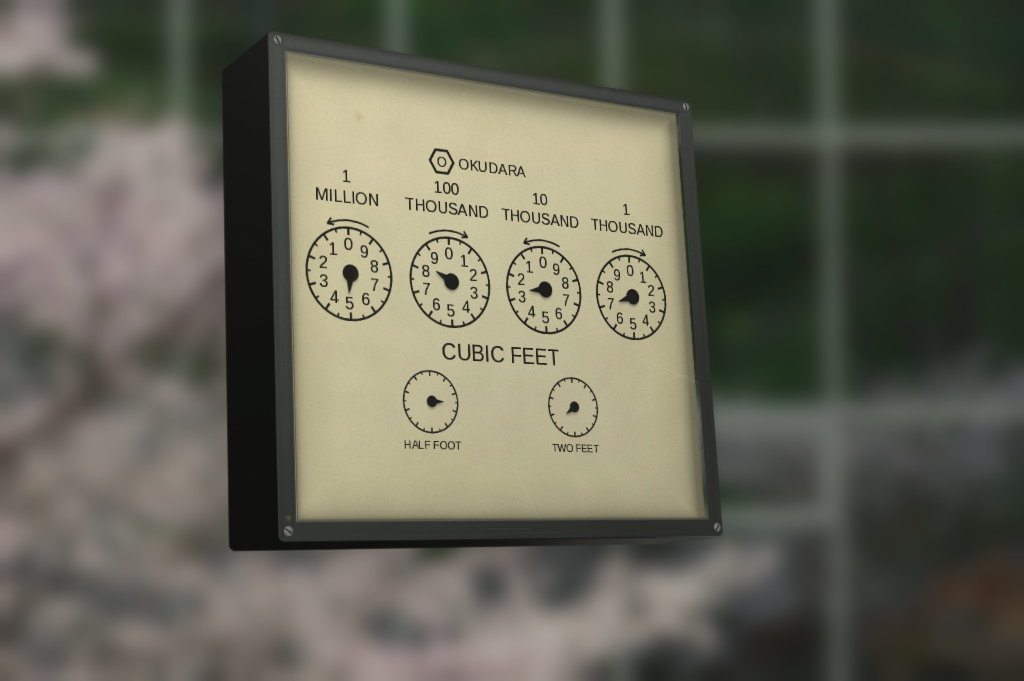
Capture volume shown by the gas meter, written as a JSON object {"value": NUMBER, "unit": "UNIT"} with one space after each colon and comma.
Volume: {"value": 482700, "unit": "ft³"}
